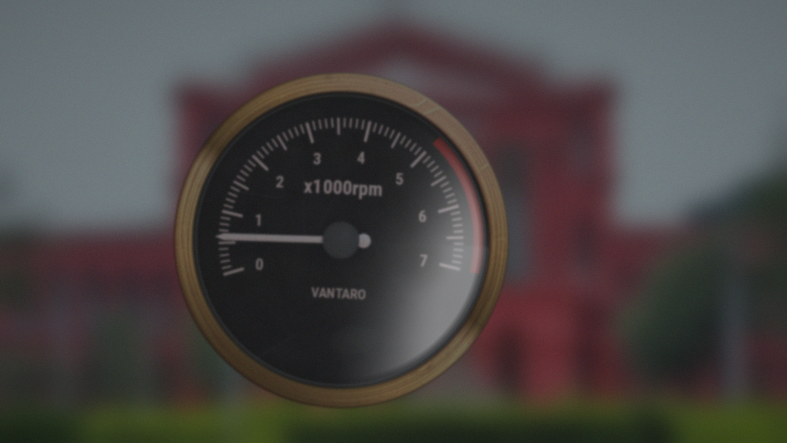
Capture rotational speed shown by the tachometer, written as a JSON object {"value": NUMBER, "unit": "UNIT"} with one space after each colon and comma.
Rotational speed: {"value": 600, "unit": "rpm"}
